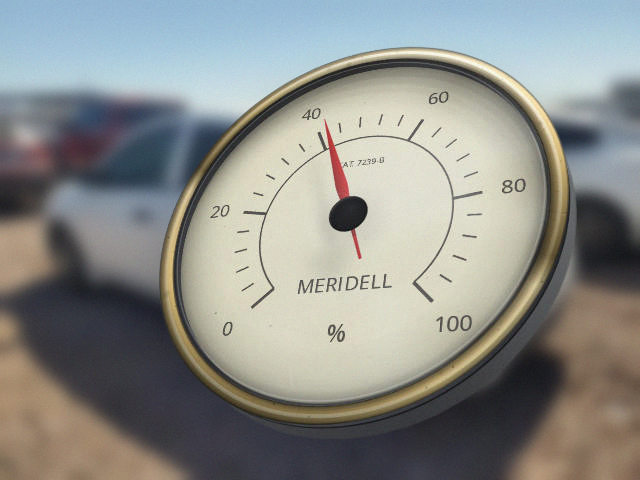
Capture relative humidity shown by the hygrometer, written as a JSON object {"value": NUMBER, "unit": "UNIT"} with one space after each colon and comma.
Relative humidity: {"value": 42, "unit": "%"}
